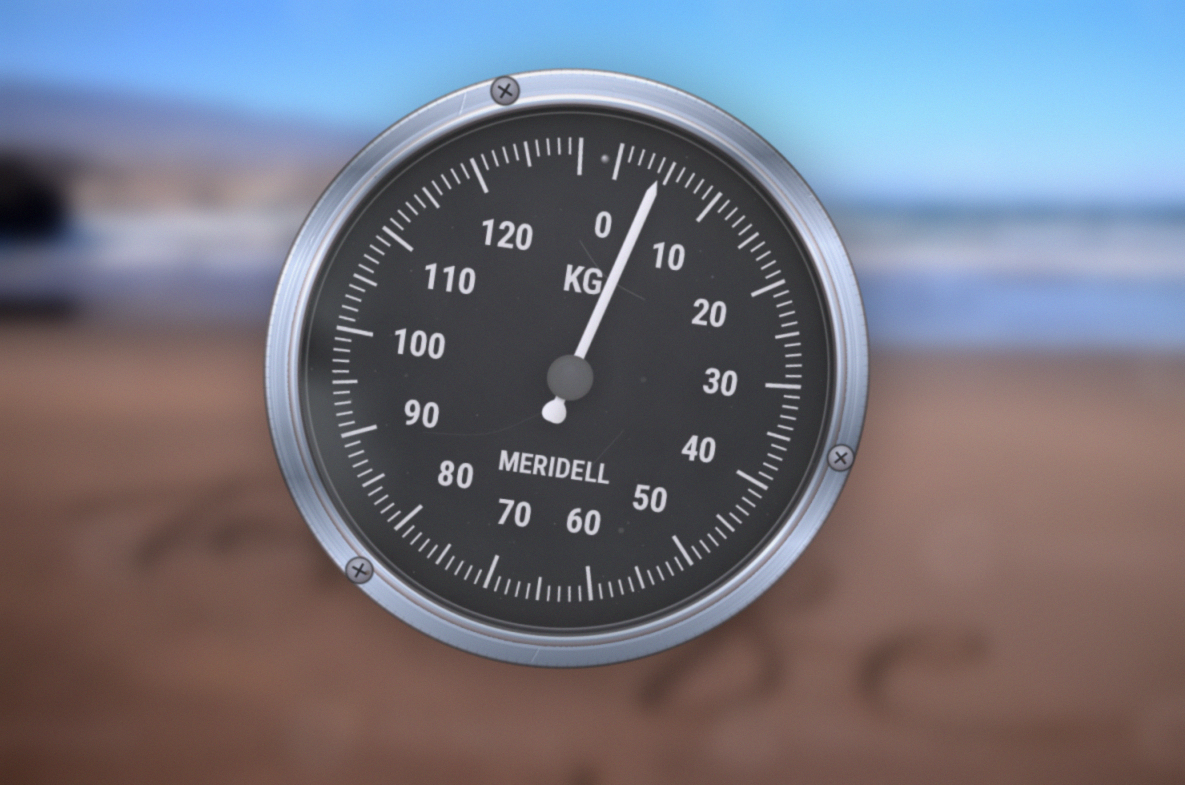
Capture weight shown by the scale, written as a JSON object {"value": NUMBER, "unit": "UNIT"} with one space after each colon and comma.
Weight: {"value": 4, "unit": "kg"}
